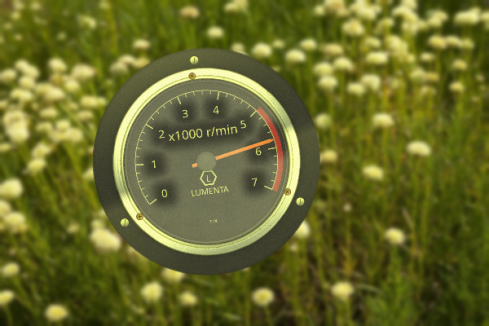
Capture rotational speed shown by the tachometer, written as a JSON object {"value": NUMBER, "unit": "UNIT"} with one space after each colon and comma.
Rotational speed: {"value": 5800, "unit": "rpm"}
